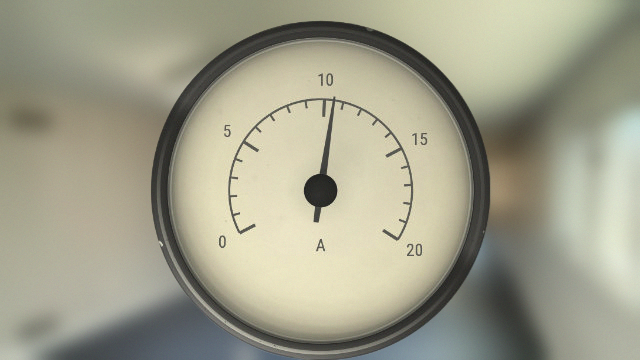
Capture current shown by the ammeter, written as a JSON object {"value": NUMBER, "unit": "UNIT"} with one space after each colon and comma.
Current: {"value": 10.5, "unit": "A"}
